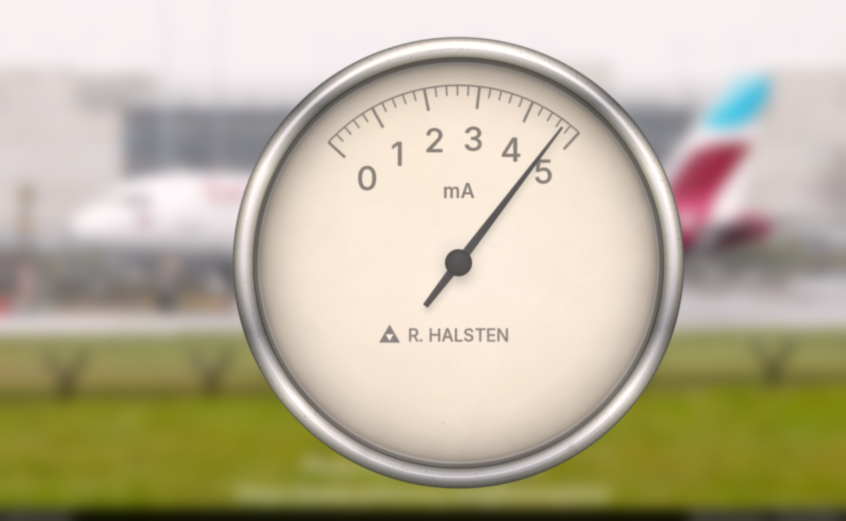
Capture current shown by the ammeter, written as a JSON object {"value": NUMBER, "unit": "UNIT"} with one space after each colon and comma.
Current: {"value": 4.7, "unit": "mA"}
